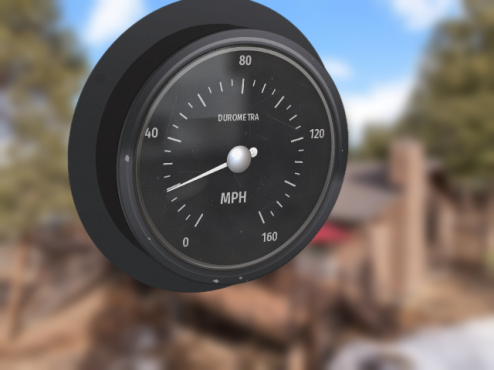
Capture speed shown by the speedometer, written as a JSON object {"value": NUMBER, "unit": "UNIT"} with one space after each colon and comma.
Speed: {"value": 20, "unit": "mph"}
